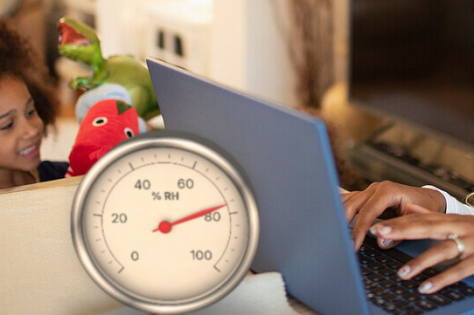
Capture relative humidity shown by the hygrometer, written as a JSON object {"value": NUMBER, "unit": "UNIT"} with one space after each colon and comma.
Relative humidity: {"value": 76, "unit": "%"}
